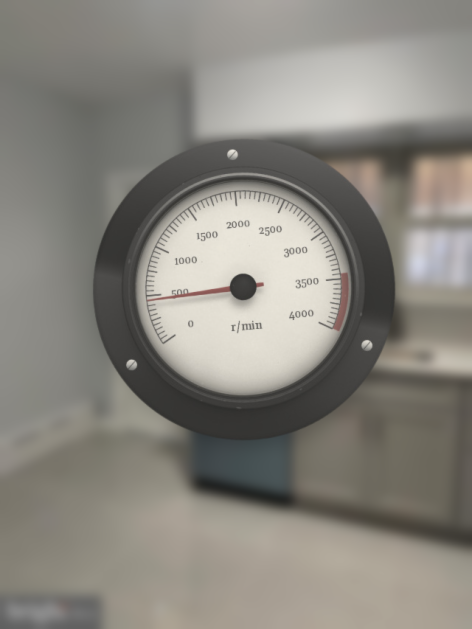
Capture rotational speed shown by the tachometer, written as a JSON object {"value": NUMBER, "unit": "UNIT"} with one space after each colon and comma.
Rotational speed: {"value": 450, "unit": "rpm"}
